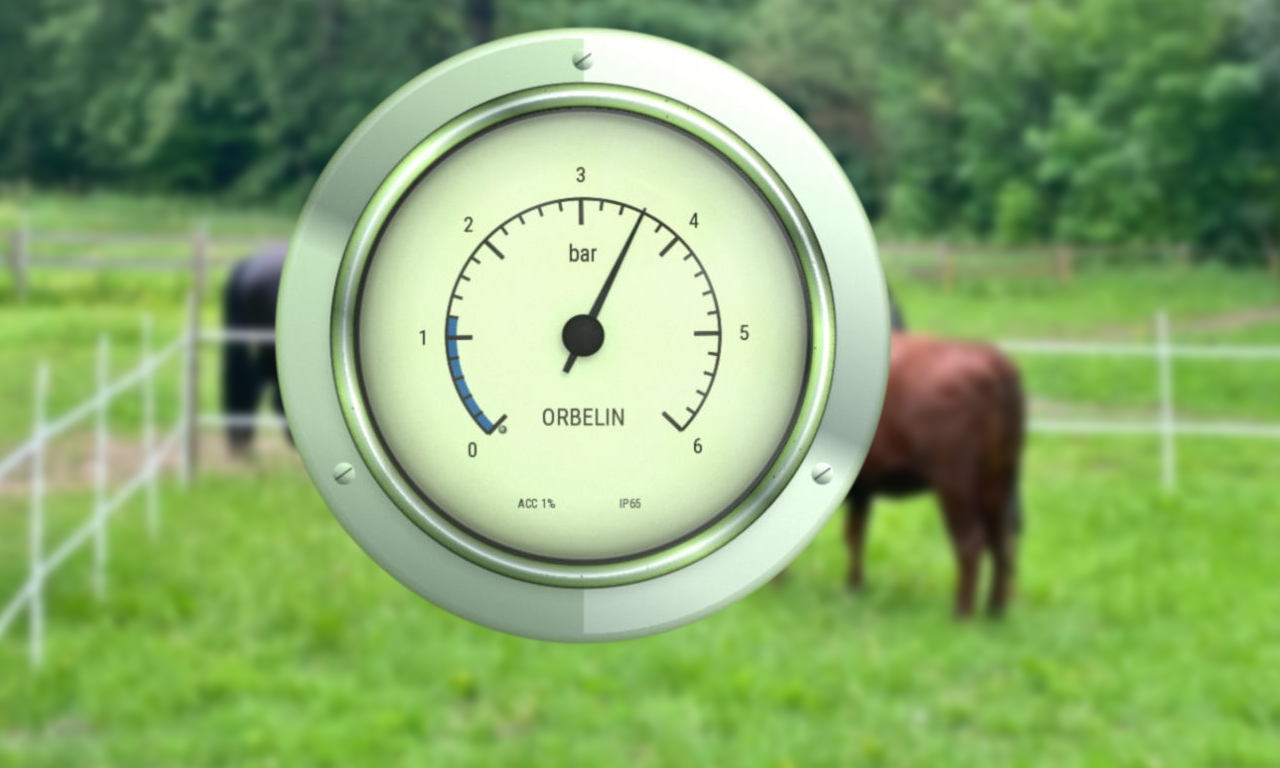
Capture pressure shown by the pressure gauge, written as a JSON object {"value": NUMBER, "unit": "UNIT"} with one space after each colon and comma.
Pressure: {"value": 3.6, "unit": "bar"}
